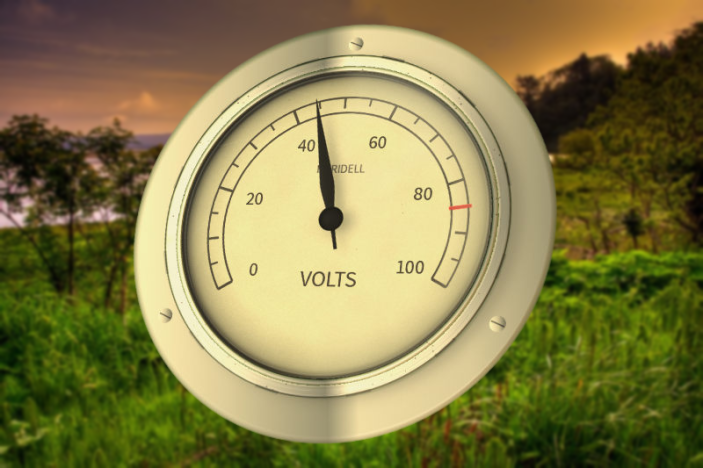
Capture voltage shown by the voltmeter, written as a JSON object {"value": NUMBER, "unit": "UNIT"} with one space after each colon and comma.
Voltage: {"value": 45, "unit": "V"}
